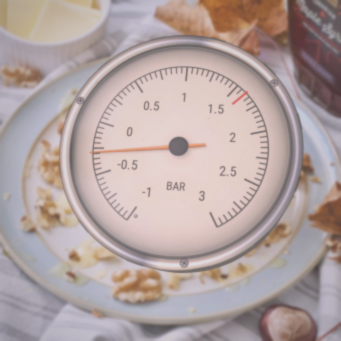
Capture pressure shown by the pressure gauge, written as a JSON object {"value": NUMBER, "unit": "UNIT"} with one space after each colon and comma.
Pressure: {"value": -0.3, "unit": "bar"}
